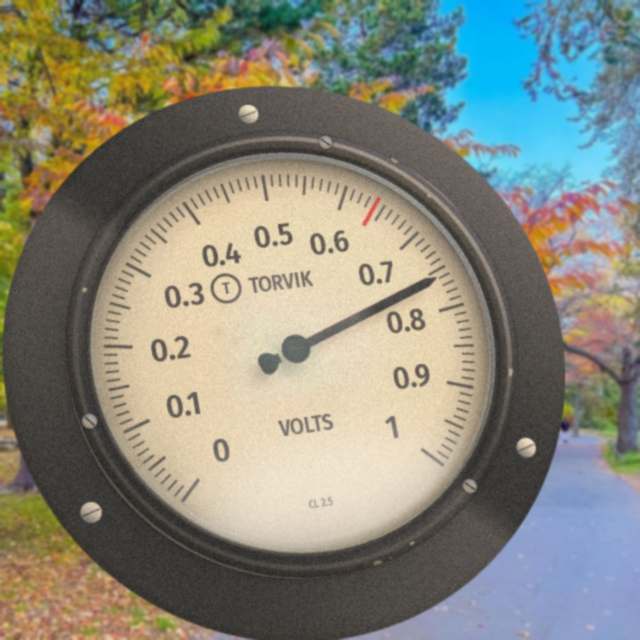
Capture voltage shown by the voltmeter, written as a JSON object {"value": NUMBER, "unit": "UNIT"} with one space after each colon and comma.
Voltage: {"value": 0.76, "unit": "V"}
